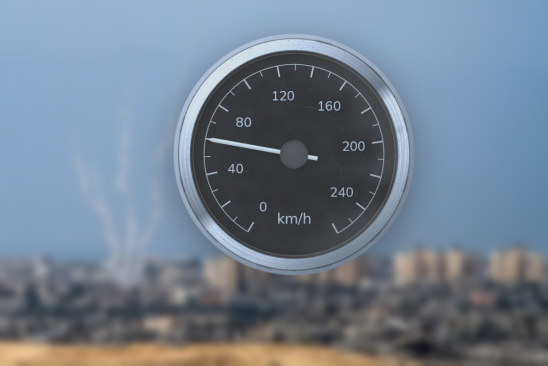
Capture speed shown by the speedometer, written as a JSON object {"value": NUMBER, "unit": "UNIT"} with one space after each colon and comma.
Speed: {"value": 60, "unit": "km/h"}
